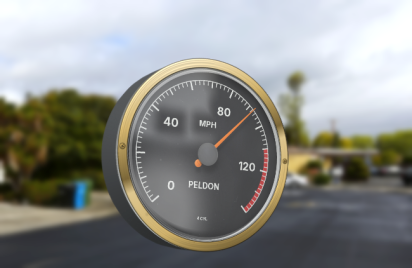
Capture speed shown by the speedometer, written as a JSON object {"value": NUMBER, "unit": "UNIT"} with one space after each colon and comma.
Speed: {"value": 92, "unit": "mph"}
